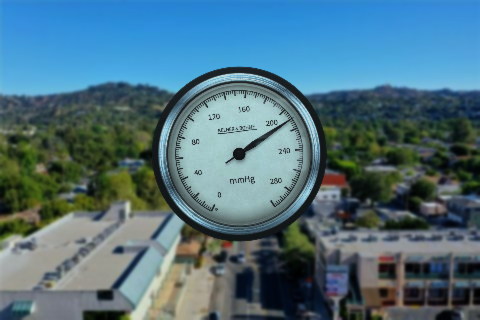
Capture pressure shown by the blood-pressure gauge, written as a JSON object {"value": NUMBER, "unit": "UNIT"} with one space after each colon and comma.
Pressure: {"value": 210, "unit": "mmHg"}
